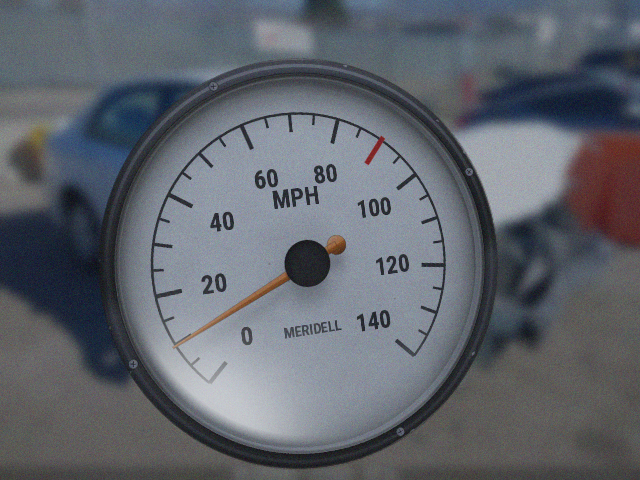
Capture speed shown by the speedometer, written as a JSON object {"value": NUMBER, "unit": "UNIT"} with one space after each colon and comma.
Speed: {"value": 10, "unit": "mph"}
